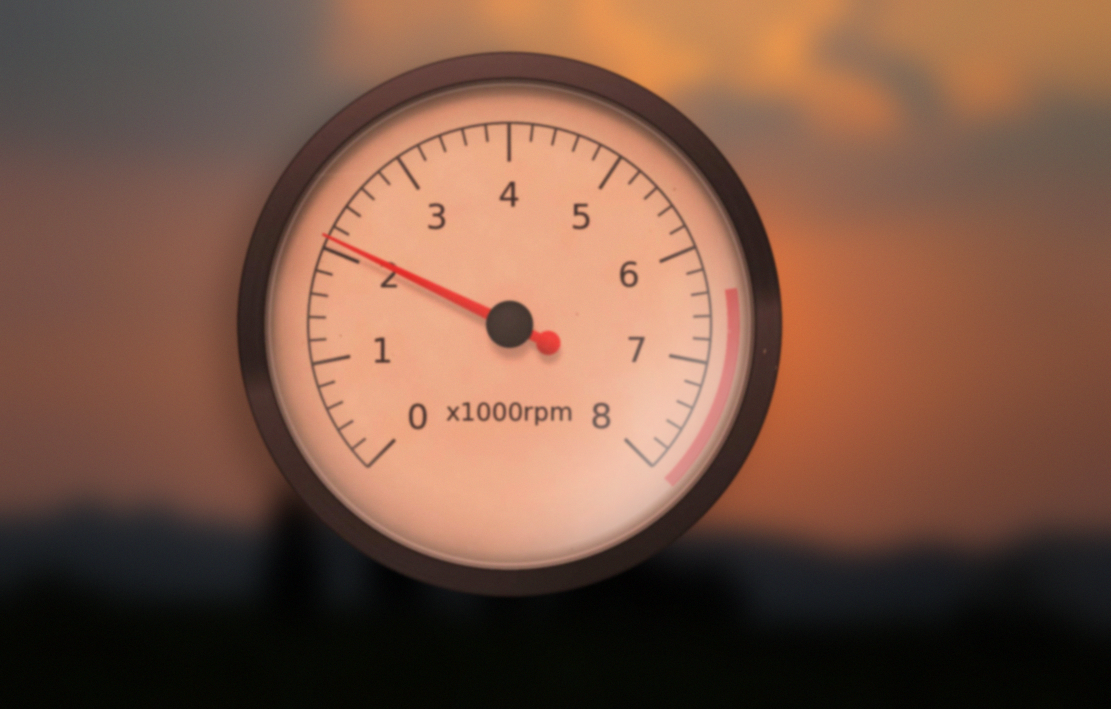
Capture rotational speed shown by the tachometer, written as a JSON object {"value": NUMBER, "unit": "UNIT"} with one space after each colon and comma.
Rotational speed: {"value": 2100, "unit": "rpm"}
